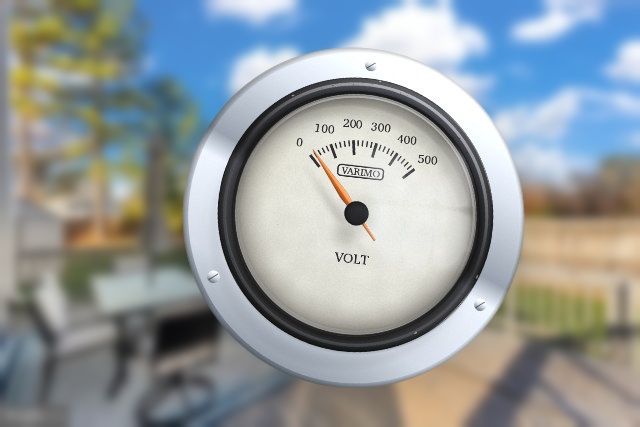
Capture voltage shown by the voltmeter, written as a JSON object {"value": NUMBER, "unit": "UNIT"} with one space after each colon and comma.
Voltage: {"value": 20, "unit": "V"}
